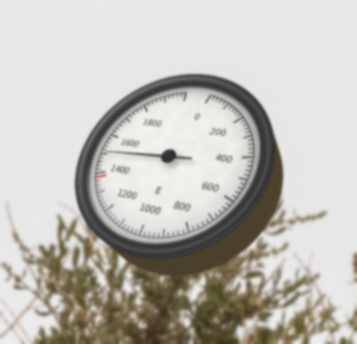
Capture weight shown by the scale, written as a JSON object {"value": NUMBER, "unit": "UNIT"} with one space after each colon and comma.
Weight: {"value": 1500, "unit": "g"}
